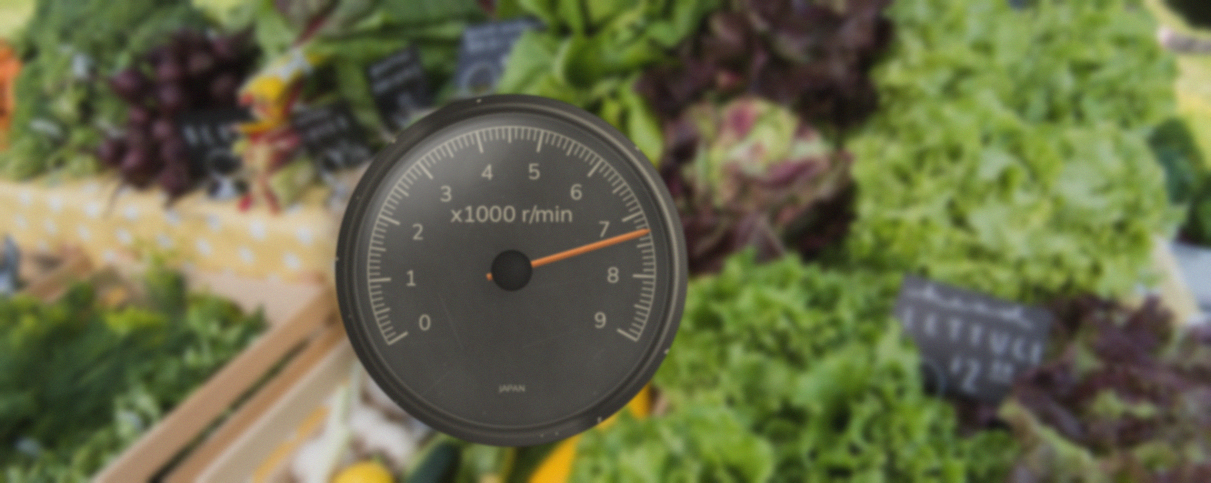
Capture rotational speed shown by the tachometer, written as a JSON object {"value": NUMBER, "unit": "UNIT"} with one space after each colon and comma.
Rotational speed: {"value": 7300, "unit": "rpm"}
